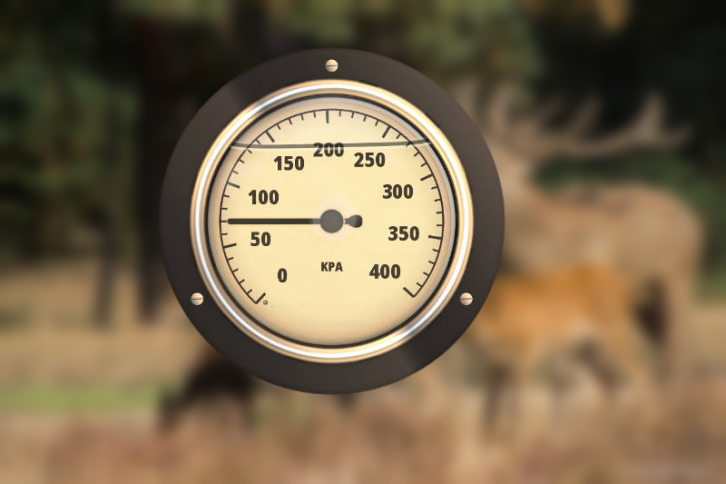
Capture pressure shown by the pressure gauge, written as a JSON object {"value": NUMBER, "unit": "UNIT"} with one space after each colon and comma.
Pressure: {"value": 70, "unit": "kPa"}
